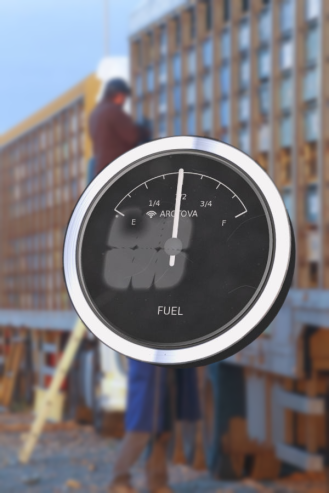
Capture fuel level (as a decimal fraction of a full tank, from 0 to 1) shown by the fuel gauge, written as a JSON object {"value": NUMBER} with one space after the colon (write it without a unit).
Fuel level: {"value": 0.5}
